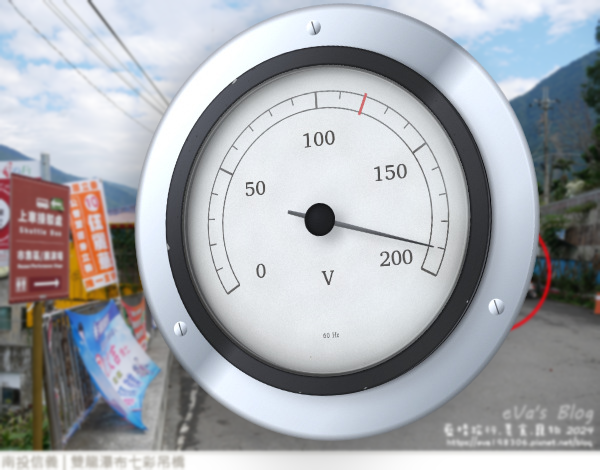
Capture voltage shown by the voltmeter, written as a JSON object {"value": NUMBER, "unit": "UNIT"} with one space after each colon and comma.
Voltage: {"value": 190, "unit": "V"}
